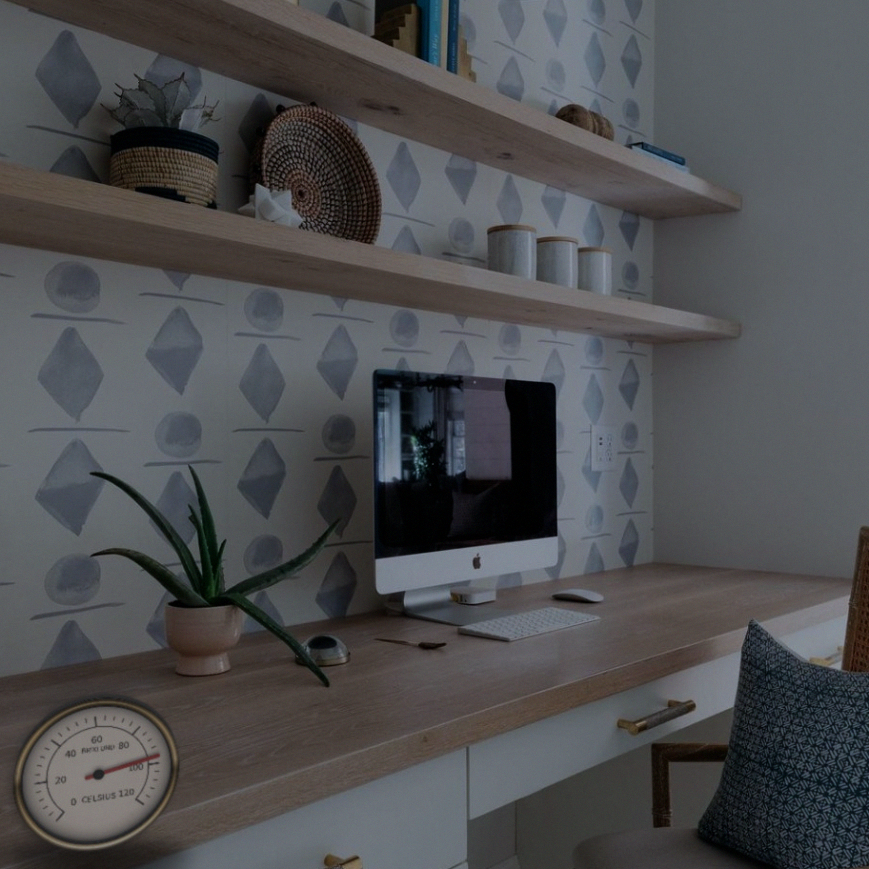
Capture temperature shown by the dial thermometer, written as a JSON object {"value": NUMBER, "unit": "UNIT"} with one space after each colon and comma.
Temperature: {"value": 96, "unit": "°C"}
